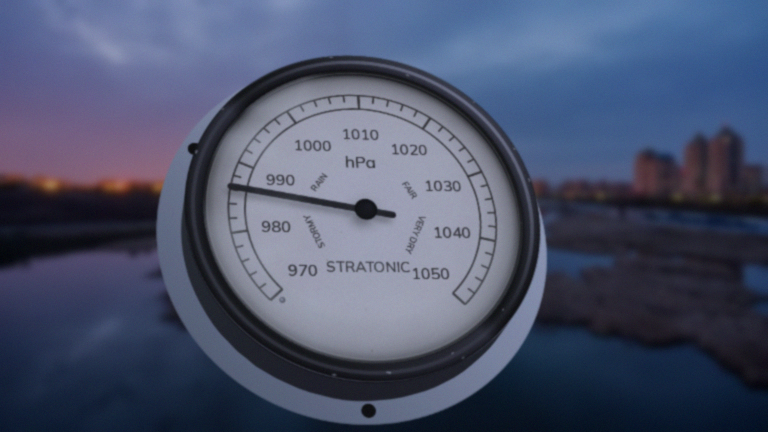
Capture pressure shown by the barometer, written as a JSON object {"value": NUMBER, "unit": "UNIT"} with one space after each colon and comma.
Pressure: {"value": 986, "unit": "hPa"}
